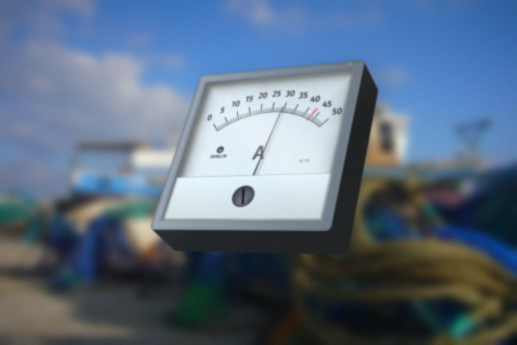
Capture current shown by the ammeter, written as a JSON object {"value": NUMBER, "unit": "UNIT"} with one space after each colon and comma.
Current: {"value": 30, "unit": "A"}
